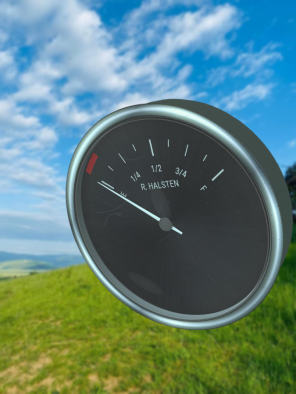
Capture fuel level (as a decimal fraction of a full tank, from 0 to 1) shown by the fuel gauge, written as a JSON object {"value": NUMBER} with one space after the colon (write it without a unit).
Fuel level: {"value": 0}
